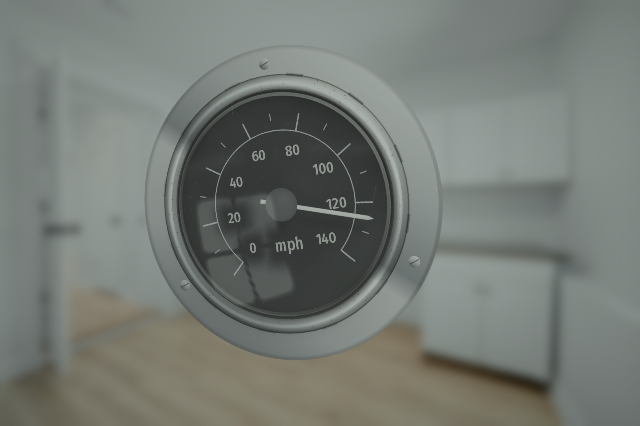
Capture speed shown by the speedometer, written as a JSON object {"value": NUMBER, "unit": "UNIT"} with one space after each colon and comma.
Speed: {"value": 125, "unit": "mph"}
